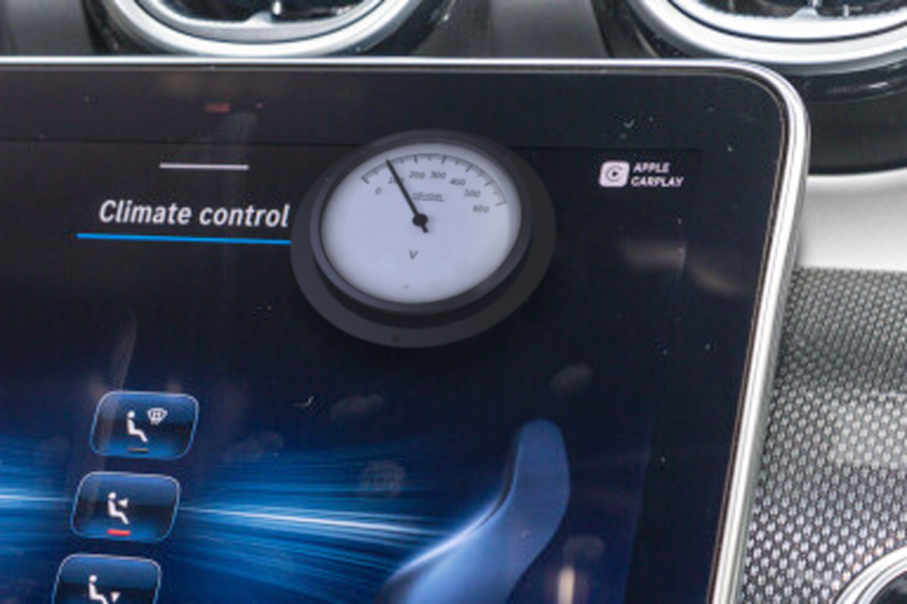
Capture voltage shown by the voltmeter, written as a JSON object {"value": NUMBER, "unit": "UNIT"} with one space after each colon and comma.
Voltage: {"value": 100, "unit": "V"}
